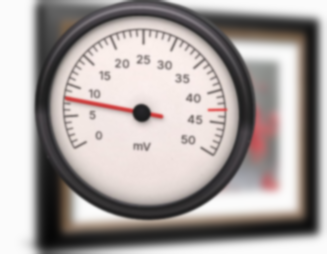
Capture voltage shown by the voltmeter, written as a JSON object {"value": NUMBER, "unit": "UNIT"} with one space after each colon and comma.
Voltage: {"value": 8, "unit": "mV"}
